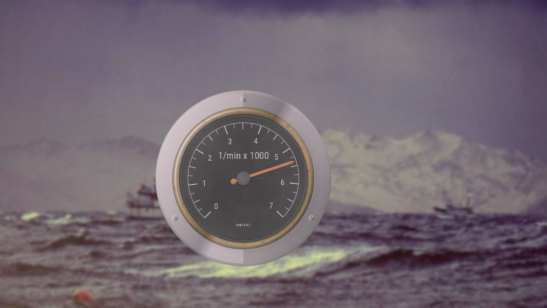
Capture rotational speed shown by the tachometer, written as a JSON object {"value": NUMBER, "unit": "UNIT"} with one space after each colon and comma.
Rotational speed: {"value": 5375, "unit": "rpm"}
